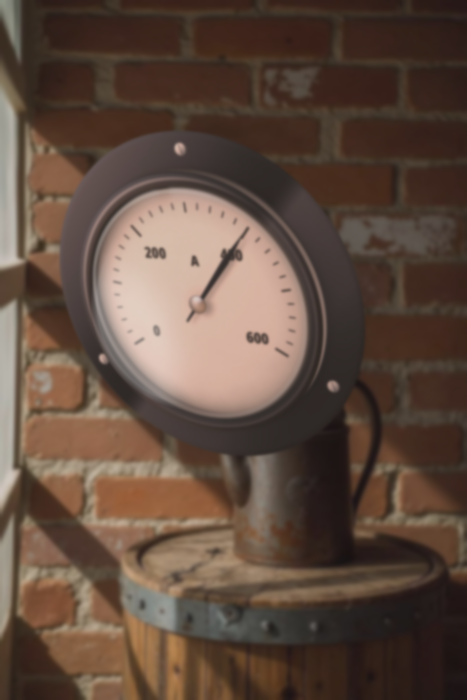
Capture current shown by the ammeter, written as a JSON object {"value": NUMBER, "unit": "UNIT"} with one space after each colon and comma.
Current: {"value": 400, "unit": "A"}
